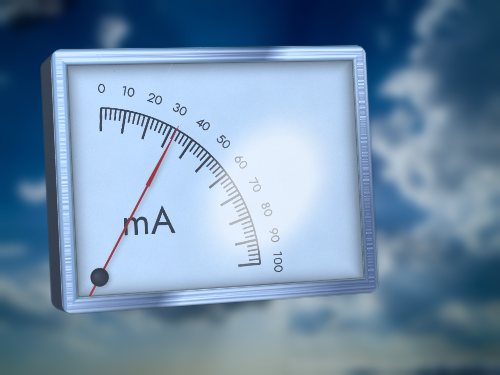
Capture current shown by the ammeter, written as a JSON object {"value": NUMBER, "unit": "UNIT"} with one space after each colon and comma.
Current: {"value": 32, "unit": "mA"}
